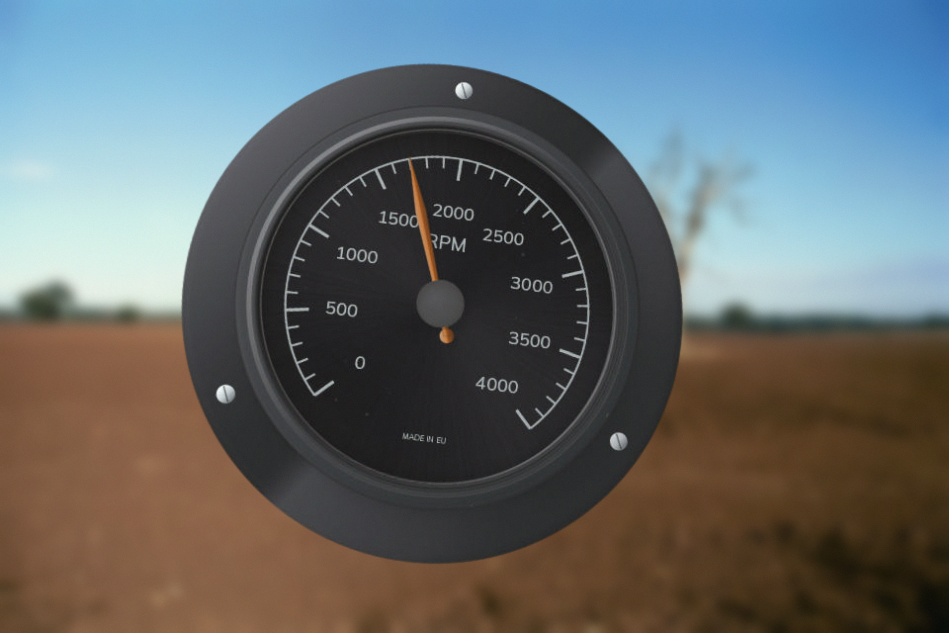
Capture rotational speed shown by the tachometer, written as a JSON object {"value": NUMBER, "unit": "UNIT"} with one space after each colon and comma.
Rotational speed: {"value": 1700, "unit": "rpm"}
